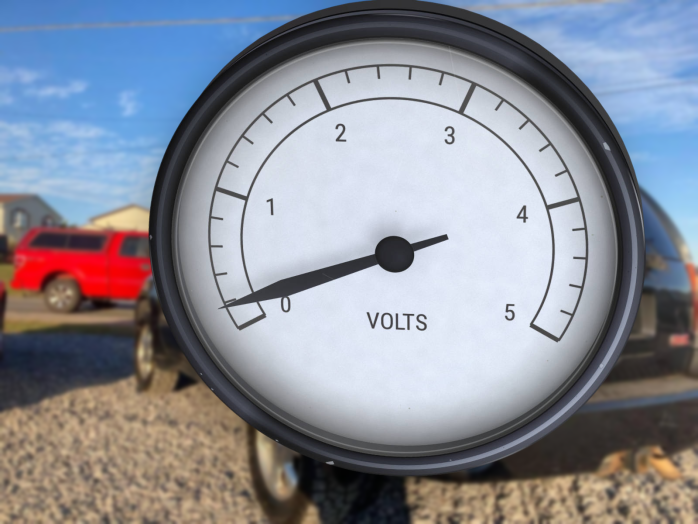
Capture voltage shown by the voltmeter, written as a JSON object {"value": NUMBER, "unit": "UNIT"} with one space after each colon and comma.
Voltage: {"value": 0.2, "unit": "V"}
